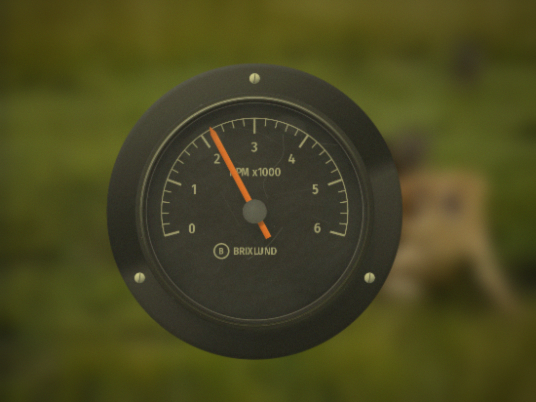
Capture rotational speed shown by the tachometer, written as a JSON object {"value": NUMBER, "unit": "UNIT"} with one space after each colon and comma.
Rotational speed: {"value": 2200, "unit": "rpm"}
